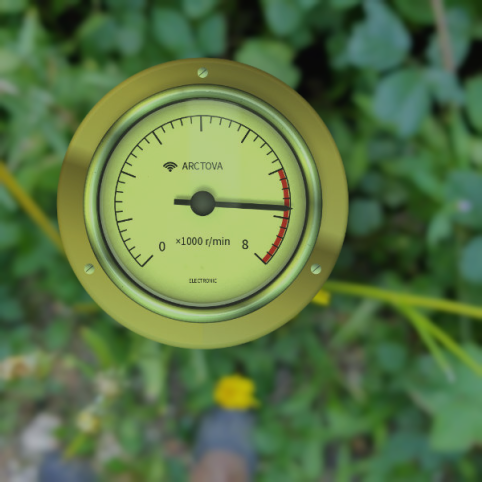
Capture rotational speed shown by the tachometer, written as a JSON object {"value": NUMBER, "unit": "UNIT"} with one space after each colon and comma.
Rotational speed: {"value": 6800, "unit": "rpm"}
